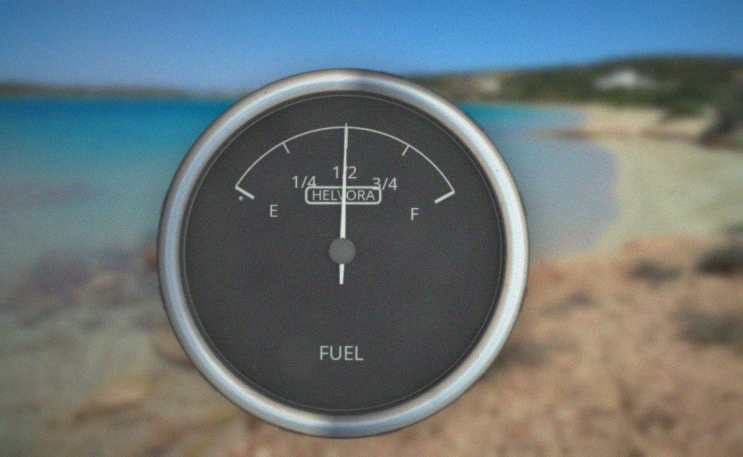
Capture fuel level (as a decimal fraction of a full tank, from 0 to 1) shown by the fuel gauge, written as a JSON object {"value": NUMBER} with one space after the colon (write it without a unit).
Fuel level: {"value": 0.5}
